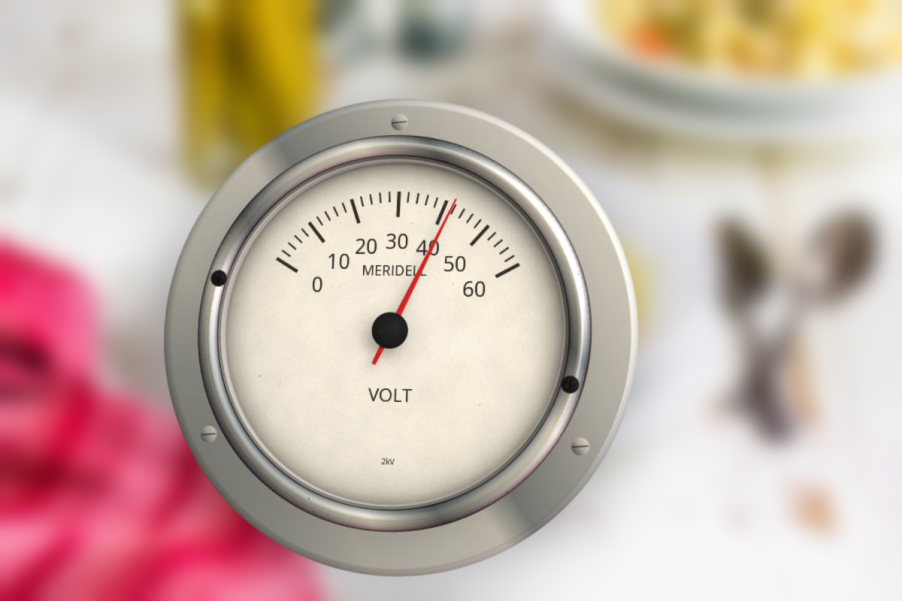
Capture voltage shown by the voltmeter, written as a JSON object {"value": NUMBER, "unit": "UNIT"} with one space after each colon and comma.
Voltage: {"value": 42, "unit": "V"}
